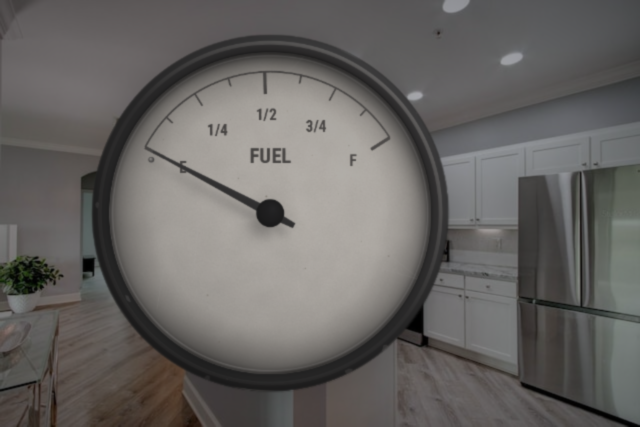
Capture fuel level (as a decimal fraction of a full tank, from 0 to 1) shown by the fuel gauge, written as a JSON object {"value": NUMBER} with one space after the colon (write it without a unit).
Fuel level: {"value": 0}
